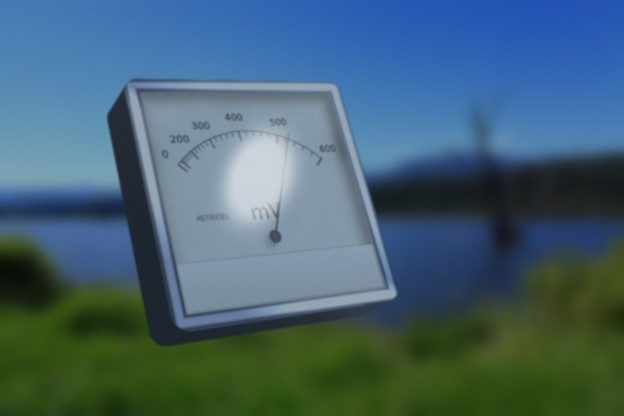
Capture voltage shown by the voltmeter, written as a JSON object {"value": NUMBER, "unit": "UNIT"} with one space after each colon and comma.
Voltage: {"value": 520, "unit": "mV"}
